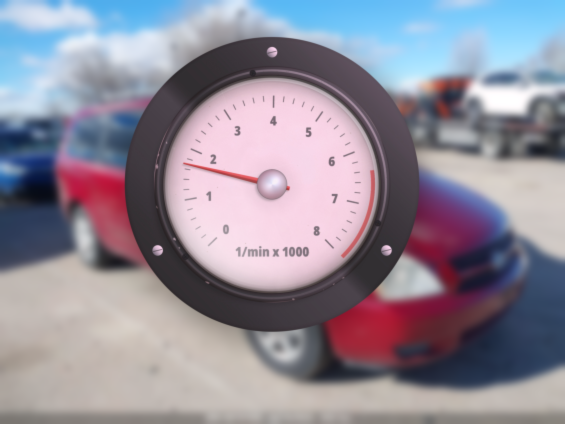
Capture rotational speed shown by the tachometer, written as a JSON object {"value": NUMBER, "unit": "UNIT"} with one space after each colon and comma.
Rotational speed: {"value": 1700, "unit": "rpm"}
